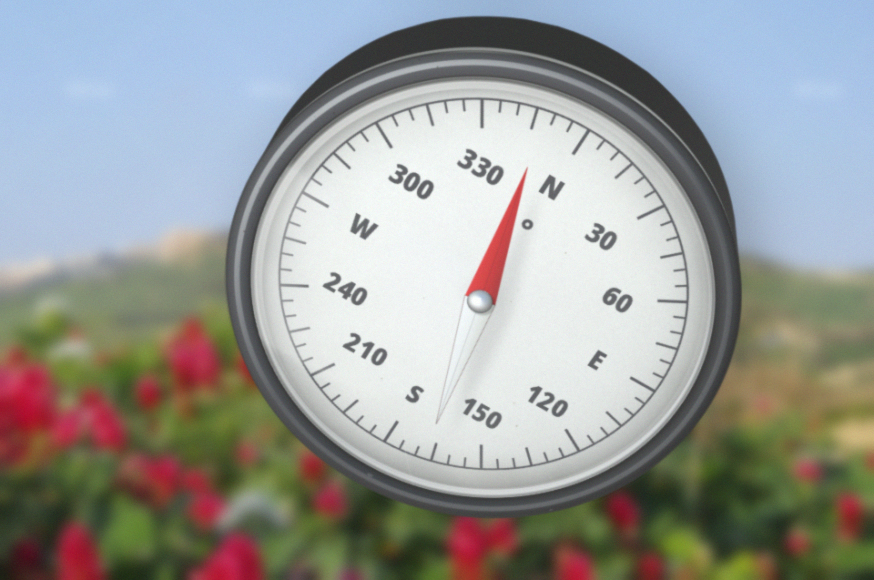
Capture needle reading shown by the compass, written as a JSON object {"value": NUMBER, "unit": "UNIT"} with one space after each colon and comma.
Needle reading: {"value": 347.5, "unit": "°"}
